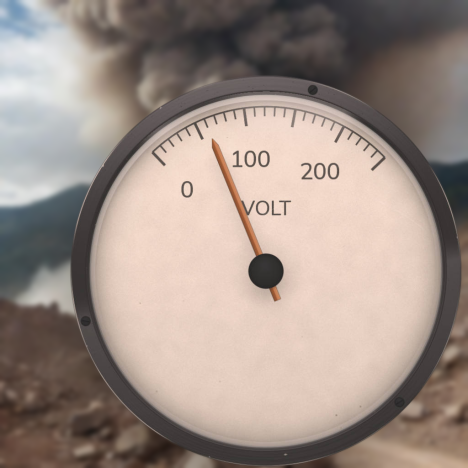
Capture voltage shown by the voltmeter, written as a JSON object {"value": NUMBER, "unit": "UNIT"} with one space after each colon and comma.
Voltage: {"value": 60, "unit": "V"}
